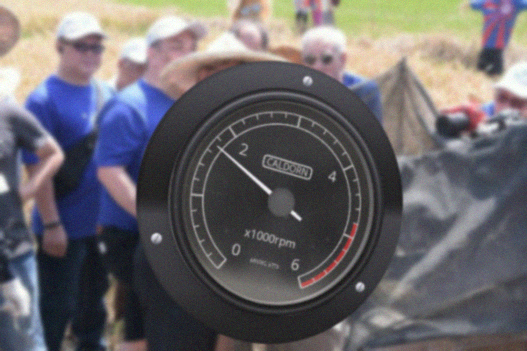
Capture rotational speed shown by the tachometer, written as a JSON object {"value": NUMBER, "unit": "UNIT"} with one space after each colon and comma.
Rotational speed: {"value": 1700, "unit": "rpm"}
